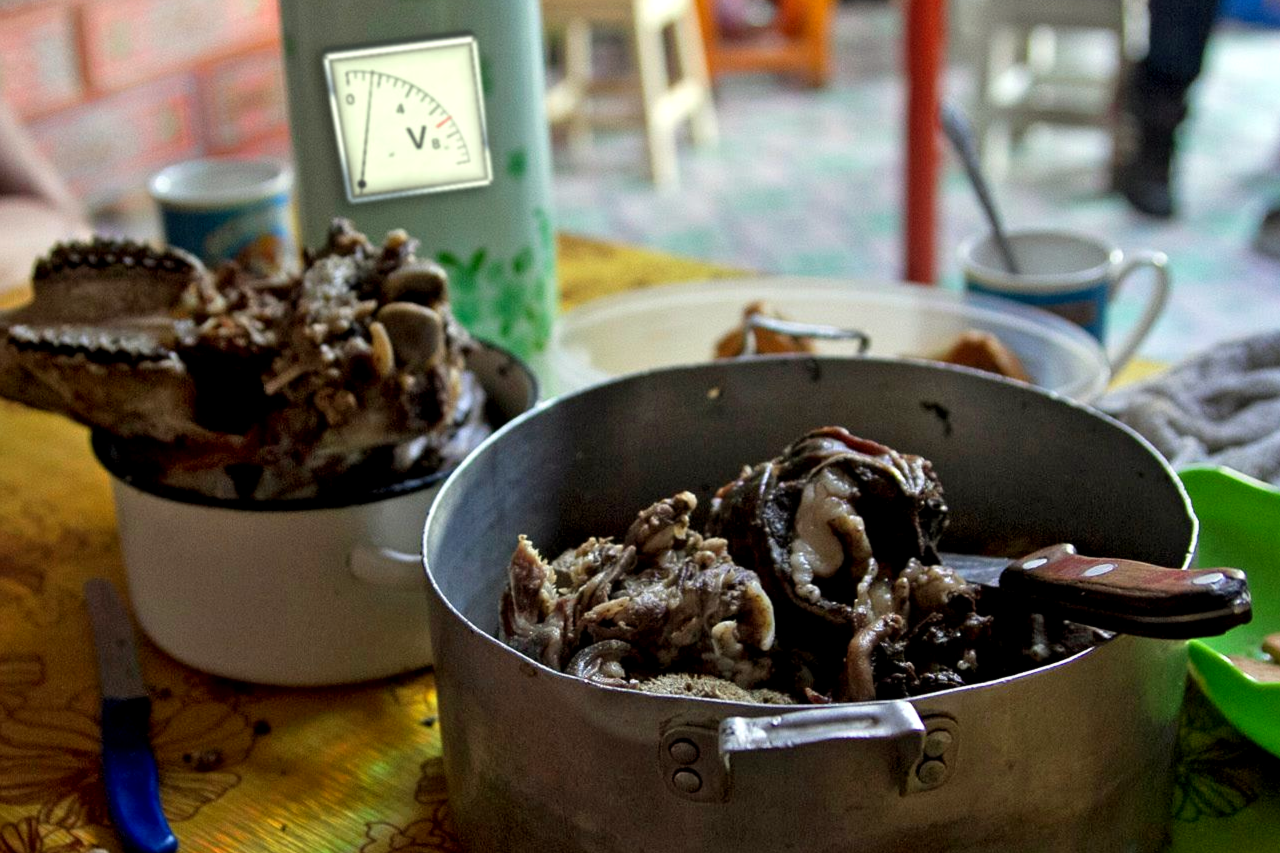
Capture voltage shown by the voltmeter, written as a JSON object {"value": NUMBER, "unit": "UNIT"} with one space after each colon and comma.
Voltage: {"value": 1.5, "unit": "V"}
